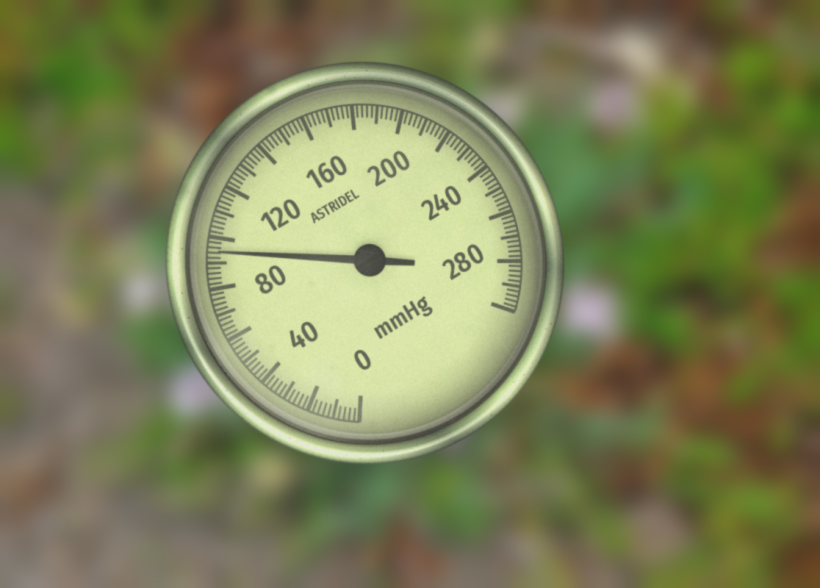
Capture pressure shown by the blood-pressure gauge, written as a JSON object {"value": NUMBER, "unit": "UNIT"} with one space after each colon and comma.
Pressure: {"value": 94, "unit": "mmHg"}
